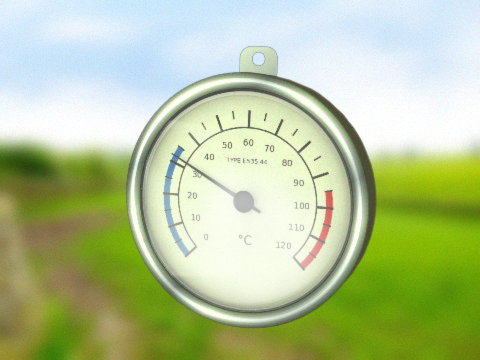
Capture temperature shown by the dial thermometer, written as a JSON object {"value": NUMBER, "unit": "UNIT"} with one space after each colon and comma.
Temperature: {"value": 32.5, "unit": "°C"}
